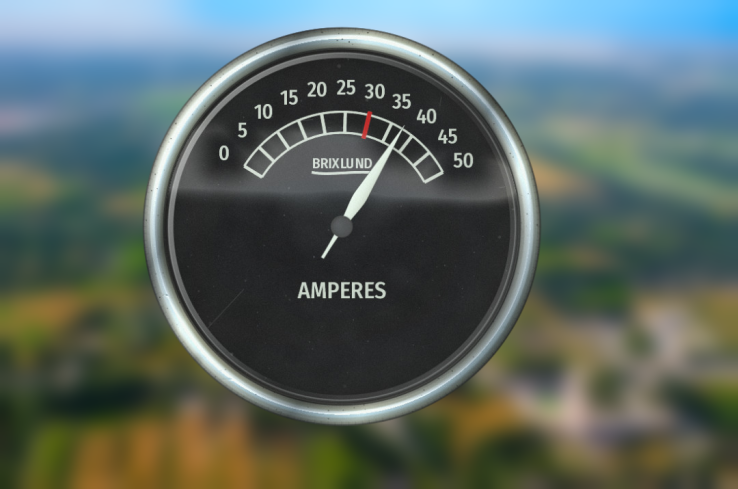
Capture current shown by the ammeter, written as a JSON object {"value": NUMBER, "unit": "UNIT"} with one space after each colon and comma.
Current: {"value": 37.5, "unit": "A"}
